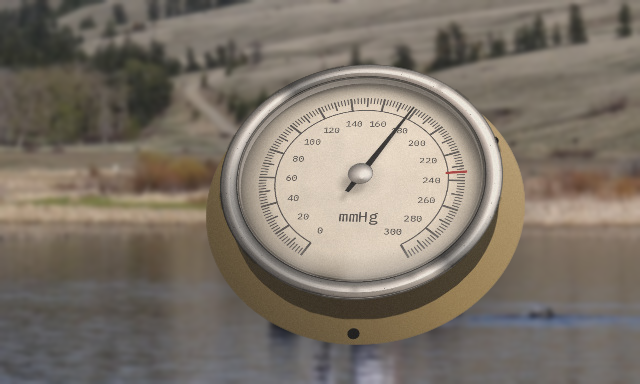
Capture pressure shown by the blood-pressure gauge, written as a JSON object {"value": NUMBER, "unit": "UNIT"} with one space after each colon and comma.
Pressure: {"value": 180, "unit": "mmHg"}
